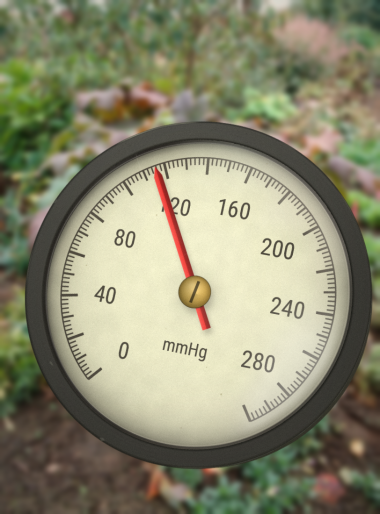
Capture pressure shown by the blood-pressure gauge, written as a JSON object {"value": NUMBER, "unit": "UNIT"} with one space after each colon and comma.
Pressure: {"value": 116, "unit": "mmHg"}
